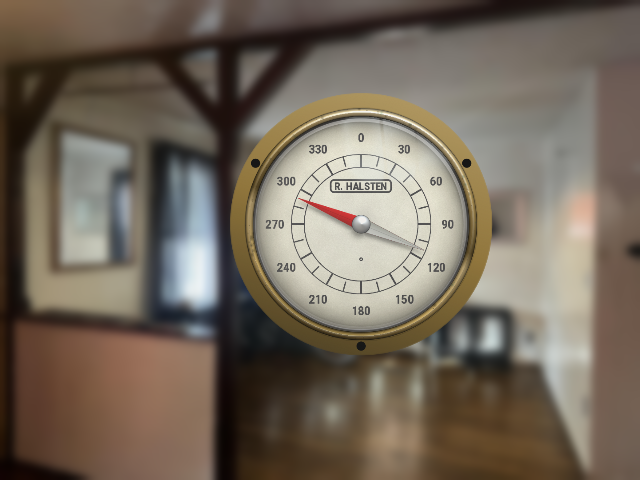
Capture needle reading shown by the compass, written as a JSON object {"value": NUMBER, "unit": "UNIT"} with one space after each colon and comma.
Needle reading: {"value": 292.5, "unit": "°"}
